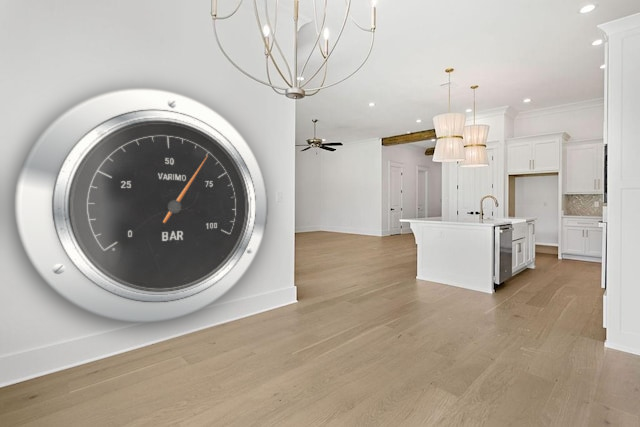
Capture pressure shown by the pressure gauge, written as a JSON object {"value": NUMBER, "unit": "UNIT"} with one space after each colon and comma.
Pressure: {"value": 65, "unit": "bar"}
